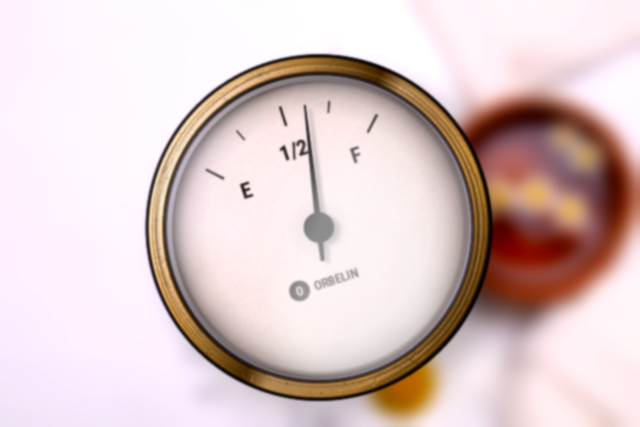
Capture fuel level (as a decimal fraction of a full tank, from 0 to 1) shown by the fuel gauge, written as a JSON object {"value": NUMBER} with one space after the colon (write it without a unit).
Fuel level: {"value": 0.625}
